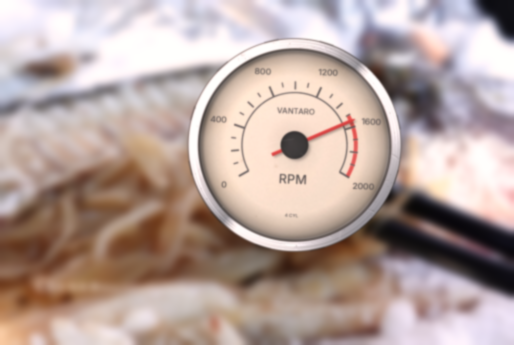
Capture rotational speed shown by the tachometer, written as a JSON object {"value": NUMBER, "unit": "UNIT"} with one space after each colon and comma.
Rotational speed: {"value": 1550, "unit": "rpm"}
